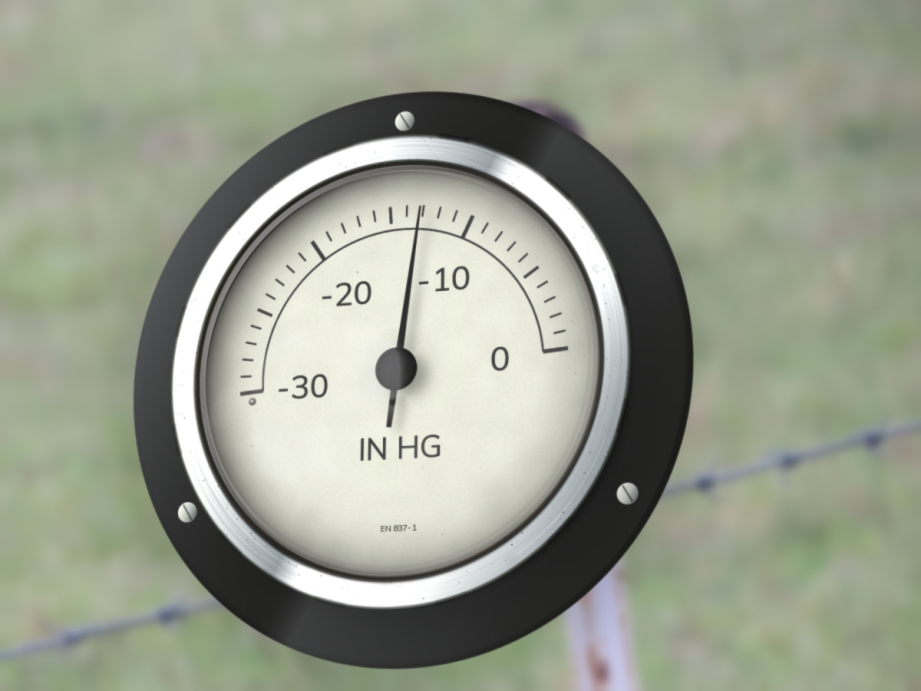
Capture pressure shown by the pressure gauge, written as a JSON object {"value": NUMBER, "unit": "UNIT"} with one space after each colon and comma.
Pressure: {"value": -13, "unit": "inHg"}
